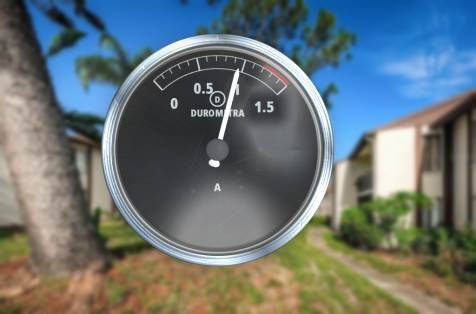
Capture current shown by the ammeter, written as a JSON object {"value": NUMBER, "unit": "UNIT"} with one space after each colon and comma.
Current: {"value": 0.95, "unit": "A"}
